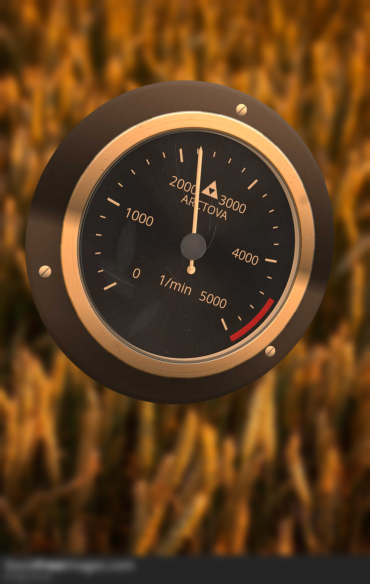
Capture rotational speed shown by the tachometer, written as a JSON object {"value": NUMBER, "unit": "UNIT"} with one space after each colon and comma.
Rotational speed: {"value": 2200, "unit": "rpm"}
